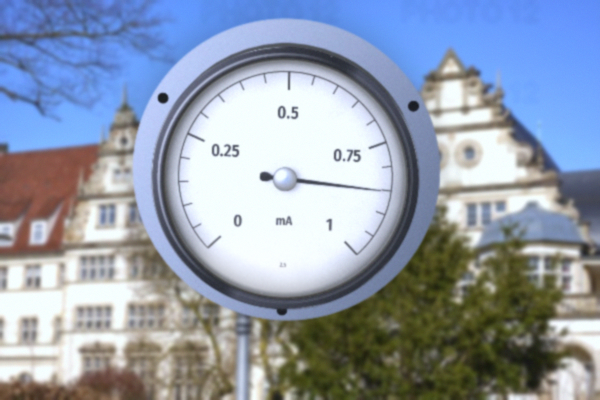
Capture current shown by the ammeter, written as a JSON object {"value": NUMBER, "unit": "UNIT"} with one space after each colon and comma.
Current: {"value": 0.85, "unit": "mA"}
